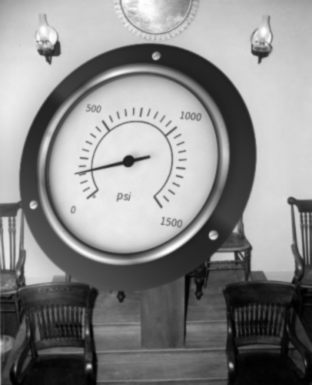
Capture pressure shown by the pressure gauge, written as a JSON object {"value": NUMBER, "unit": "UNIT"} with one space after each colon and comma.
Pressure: {"value": 150, "unit": "psi"}
